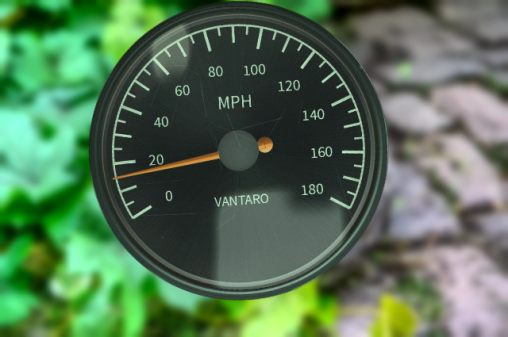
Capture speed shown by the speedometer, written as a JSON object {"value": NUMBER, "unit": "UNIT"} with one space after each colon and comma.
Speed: {"value": 15, "unit": "mph"}
